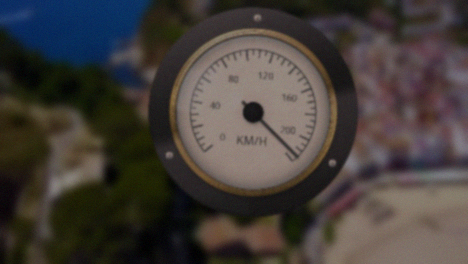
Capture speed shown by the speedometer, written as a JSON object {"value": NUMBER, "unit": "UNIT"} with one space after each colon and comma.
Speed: {"value": 215, "unit": "km/h"}
